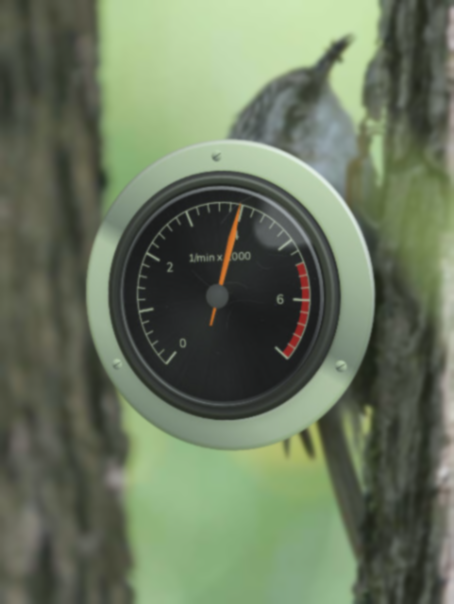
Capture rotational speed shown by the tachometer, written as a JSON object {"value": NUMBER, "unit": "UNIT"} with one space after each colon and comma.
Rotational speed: {"value": 4000, "unit": "rpm"}
